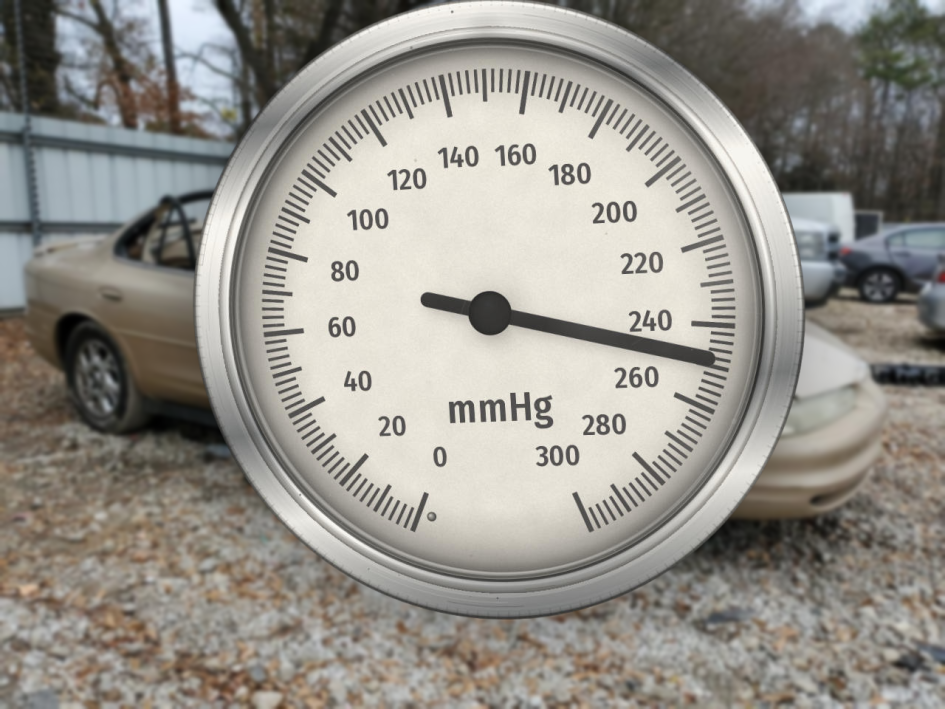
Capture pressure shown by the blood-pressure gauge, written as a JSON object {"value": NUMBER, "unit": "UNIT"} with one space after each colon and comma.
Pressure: {"value": 248, "unit": "mmHg"}
